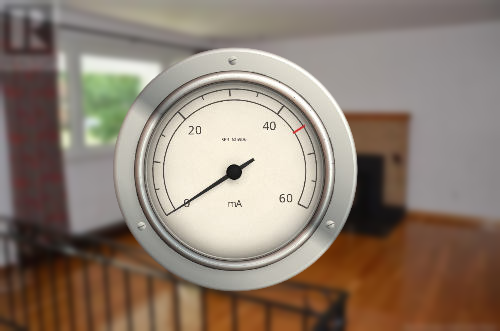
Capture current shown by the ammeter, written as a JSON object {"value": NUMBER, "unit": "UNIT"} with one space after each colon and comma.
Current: {"value": 0, "unit": "mA"}
